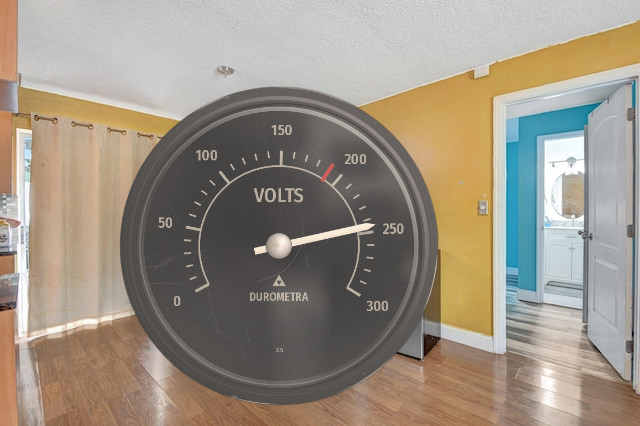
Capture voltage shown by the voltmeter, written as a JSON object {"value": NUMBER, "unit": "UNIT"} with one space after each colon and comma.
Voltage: {"value": 245, "unit": "V"}
